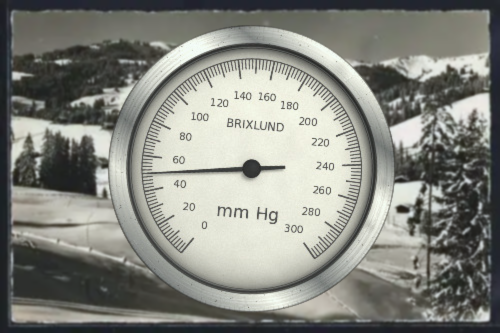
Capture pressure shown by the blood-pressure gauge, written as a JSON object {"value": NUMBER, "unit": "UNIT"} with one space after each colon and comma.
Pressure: {"value": 50, "unit": "mmHg"}
